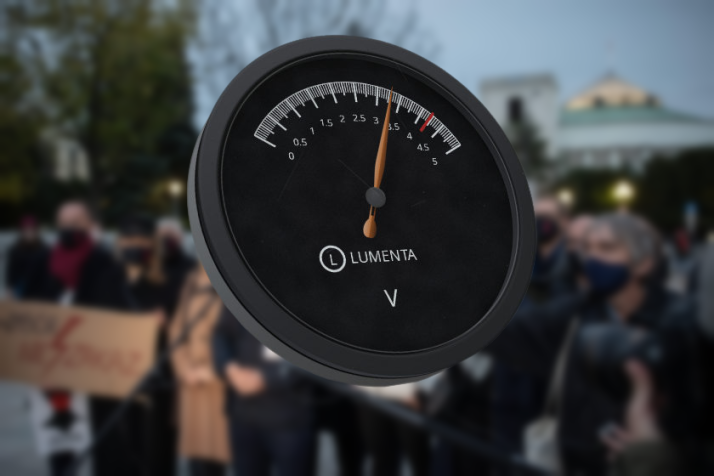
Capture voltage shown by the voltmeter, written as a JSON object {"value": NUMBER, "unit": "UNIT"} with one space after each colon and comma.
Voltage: {"value": 3.25, "unit": "V"}
